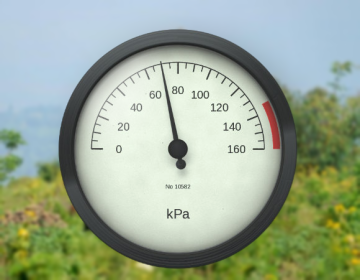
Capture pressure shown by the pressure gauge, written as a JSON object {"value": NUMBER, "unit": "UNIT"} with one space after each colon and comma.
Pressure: {"value": 70, "unit": "kPa"}
